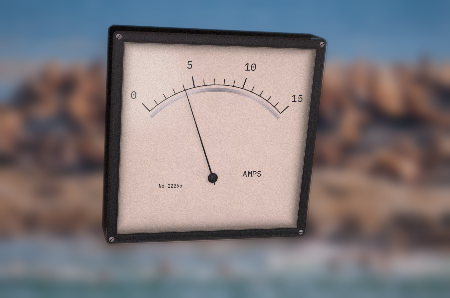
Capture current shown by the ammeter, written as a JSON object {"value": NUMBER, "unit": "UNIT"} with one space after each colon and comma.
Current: {"value": 4, "unit": "A"}
